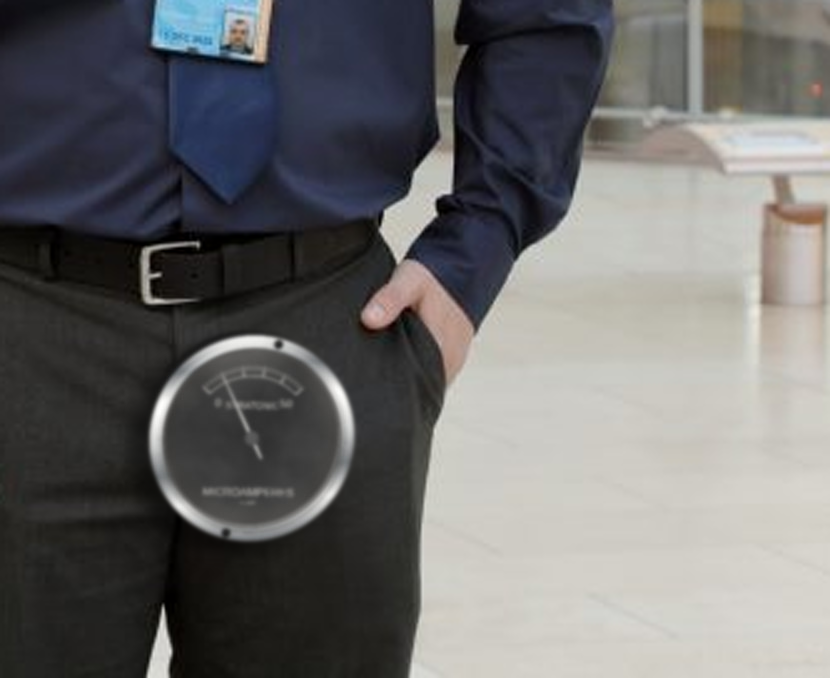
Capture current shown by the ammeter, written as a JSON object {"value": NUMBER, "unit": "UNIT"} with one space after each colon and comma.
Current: {"value": 10, "unit": "µA"}
